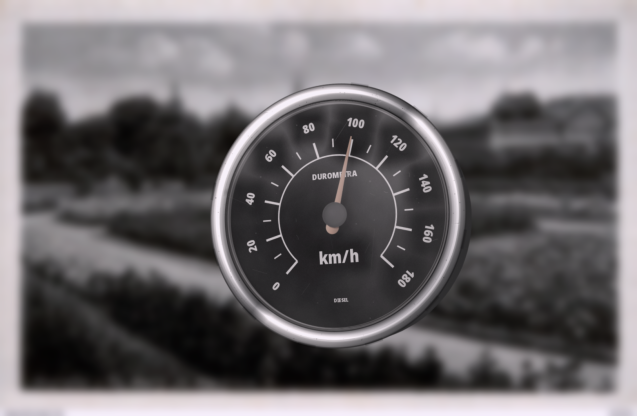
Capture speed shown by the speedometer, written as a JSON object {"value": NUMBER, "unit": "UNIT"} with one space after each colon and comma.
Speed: {"value": 100, "unit": "km/h"}
